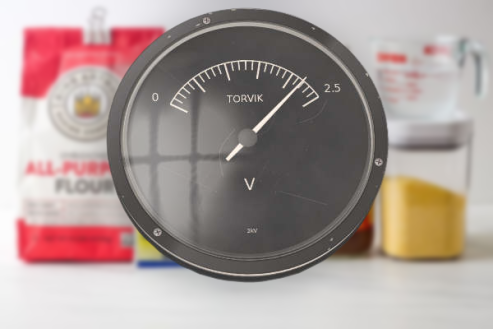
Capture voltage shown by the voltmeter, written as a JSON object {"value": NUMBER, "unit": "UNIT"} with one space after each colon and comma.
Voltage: {"value": 2.2, "unit": "V"}
